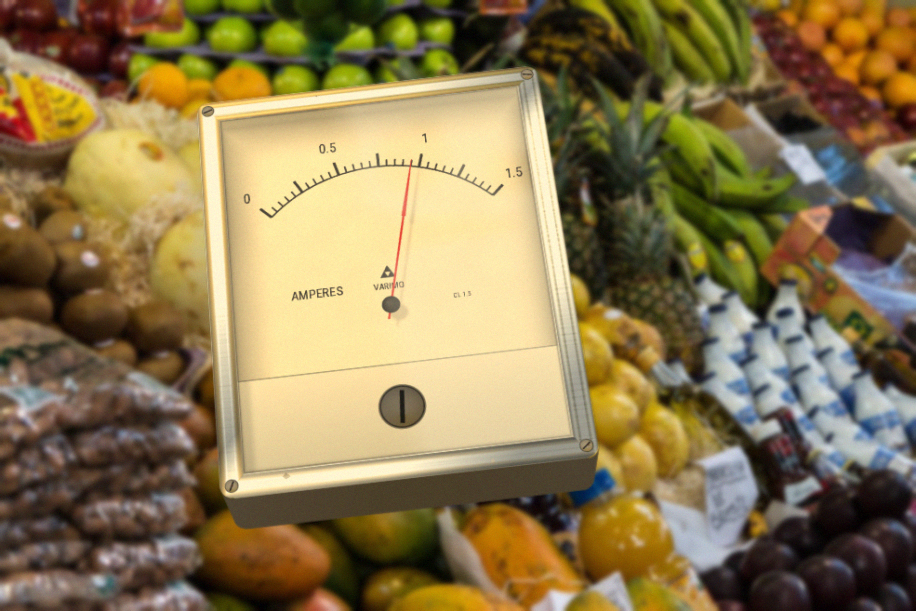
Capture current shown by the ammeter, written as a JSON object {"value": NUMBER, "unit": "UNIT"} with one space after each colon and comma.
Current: {"value": 0.95, "unit": "A"}
